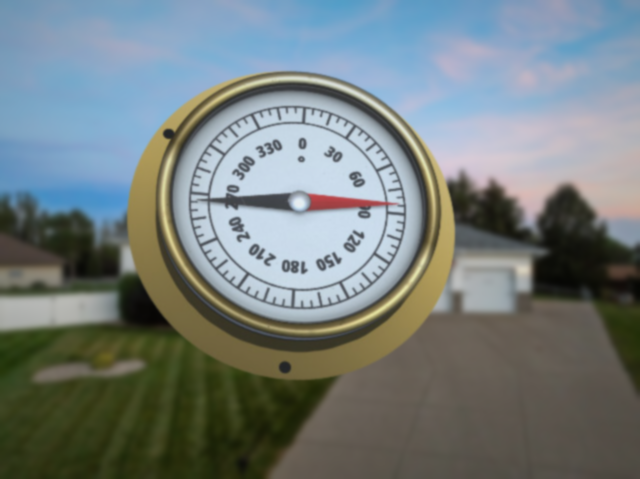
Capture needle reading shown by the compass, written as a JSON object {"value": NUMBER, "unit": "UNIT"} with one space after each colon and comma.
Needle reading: {"value": 85, "unit": "°"}
